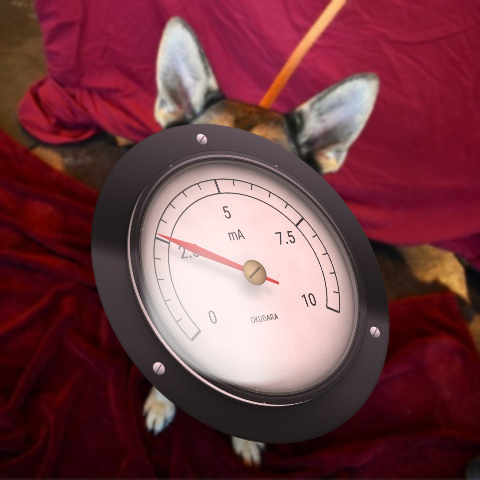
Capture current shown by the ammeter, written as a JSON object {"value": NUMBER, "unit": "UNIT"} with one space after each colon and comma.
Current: {"value": 2.5, "unit": "mA"}
